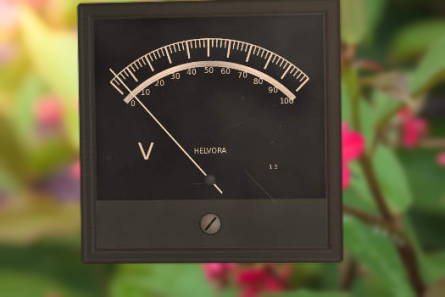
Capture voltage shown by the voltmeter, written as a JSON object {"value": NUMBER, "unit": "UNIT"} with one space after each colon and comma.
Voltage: {"value": 4, "unit": "V"}
